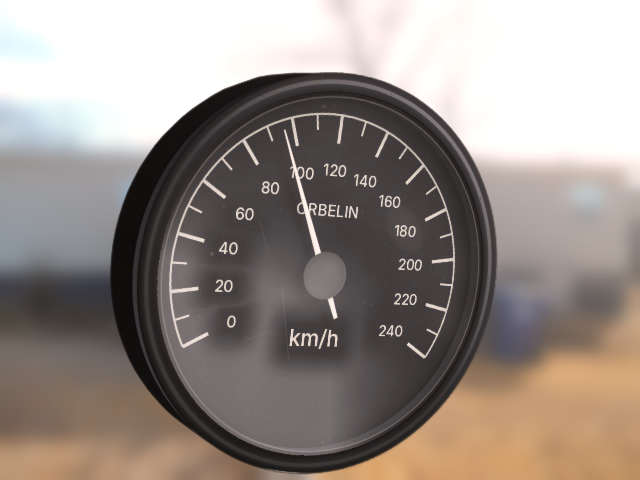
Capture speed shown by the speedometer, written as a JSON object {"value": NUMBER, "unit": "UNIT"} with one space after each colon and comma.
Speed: {"value": 95, "unit": "km/h"}
